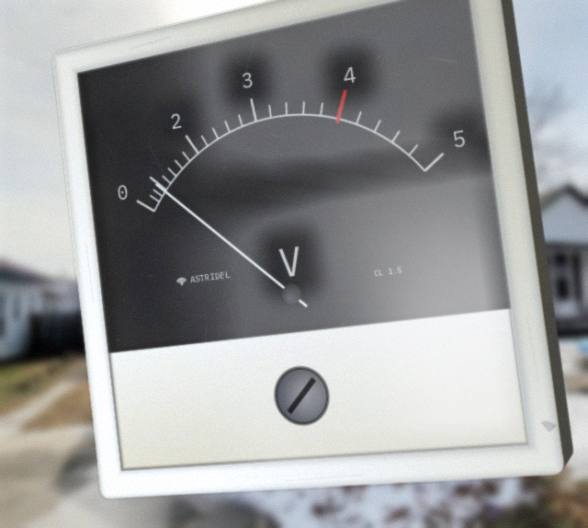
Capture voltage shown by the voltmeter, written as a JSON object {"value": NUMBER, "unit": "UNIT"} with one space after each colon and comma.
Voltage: {"value": 1, "unit": "V"}
